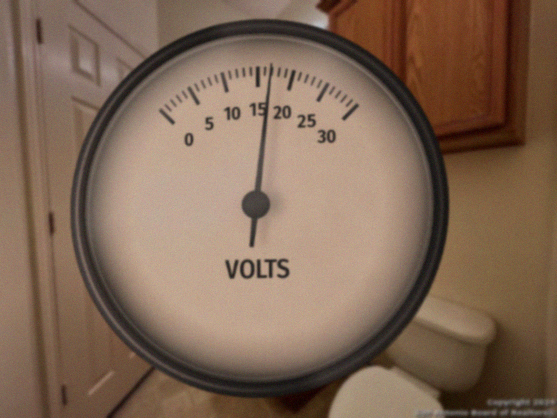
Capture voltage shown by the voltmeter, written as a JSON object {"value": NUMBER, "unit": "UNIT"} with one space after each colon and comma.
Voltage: {"value": 17, "unit": "V"}
